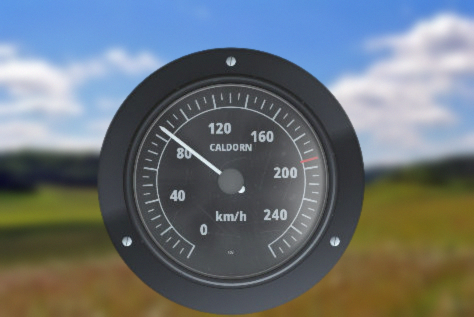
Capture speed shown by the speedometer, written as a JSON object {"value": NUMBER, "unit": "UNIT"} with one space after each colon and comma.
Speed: {"value": 85, "unit": "km/h"}
